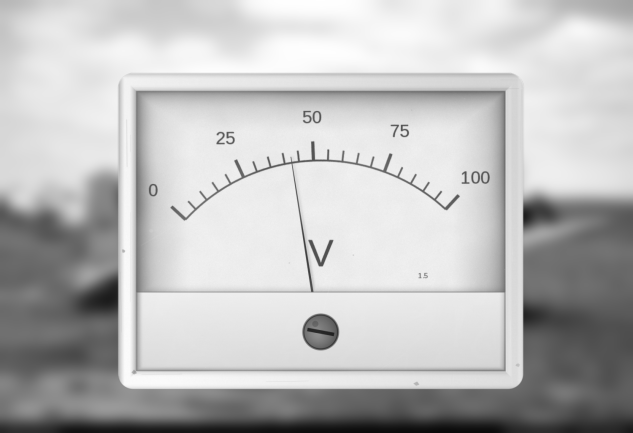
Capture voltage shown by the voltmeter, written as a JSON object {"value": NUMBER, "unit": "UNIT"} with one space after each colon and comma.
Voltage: {"value": 42.5, "unit": "V"}
